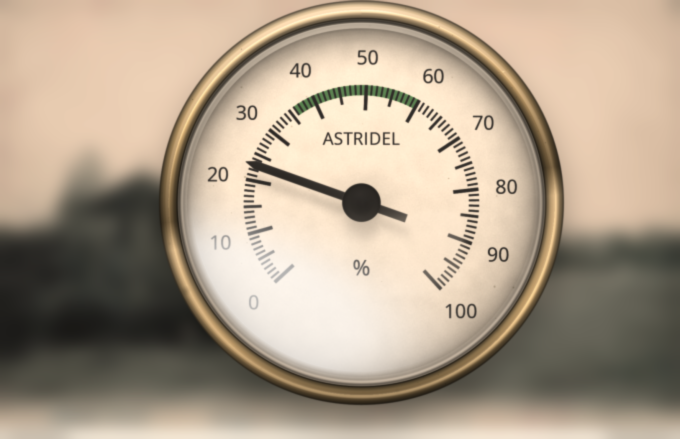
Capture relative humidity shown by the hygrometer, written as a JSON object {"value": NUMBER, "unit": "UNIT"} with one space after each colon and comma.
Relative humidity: {"value": 23, "unit": "%"}
